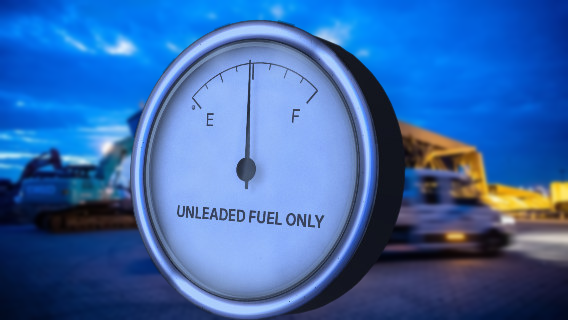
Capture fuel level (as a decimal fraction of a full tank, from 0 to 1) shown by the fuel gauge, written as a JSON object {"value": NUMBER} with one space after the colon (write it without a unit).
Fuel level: {"value": 0.5}
